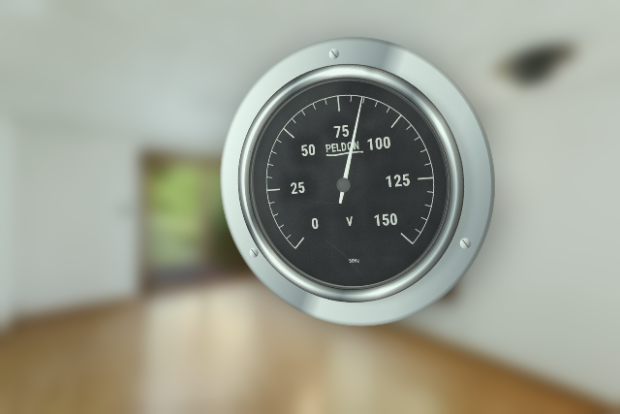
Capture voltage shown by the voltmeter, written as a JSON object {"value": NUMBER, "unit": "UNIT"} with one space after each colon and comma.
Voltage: {"value": 85, "unit": "V"}
